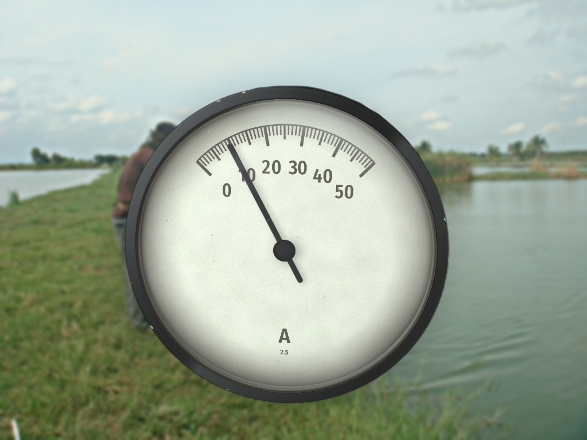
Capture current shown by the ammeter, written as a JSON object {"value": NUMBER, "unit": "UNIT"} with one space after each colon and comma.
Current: {"value": 10, "unit": "A"}
